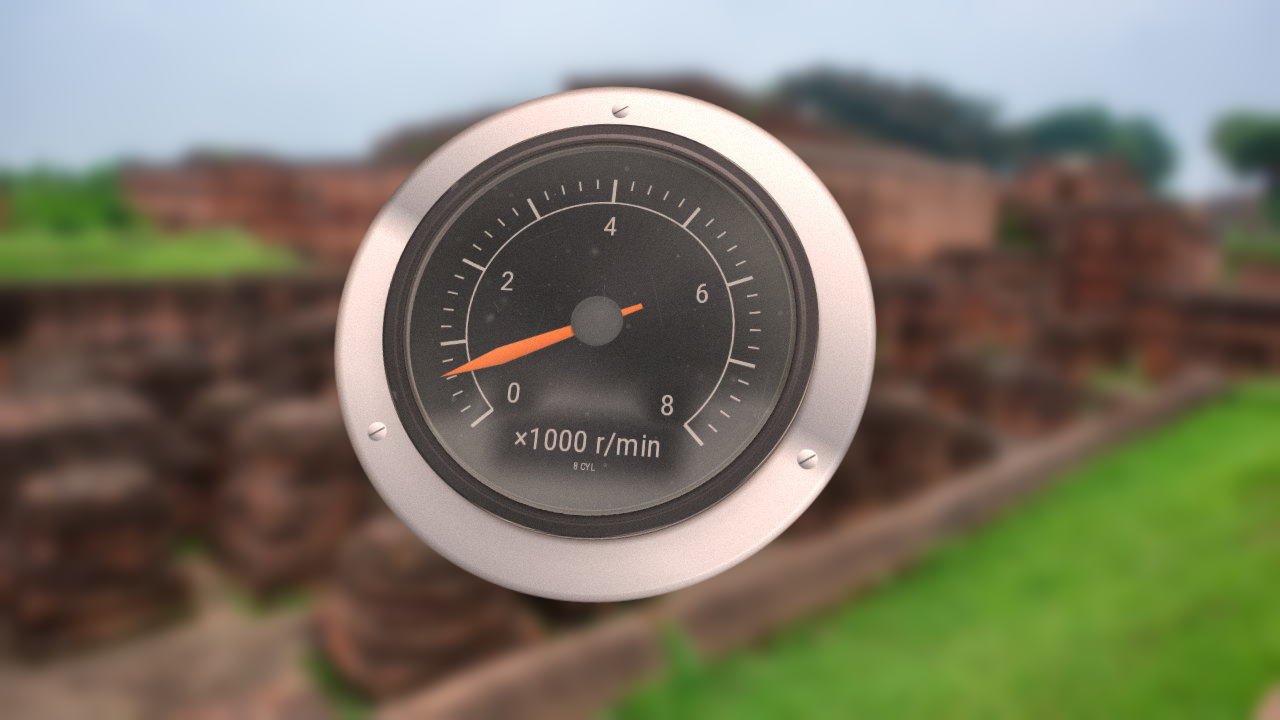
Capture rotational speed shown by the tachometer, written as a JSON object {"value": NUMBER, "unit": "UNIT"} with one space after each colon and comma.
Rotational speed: {"value": 600, "unit": "rpm"}
